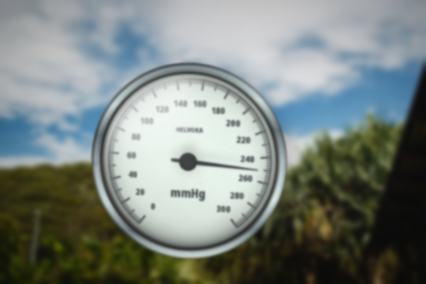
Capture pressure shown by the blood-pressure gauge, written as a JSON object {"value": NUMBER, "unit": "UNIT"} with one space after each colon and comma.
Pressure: {"value": 250, "unit": "mmHg"}
